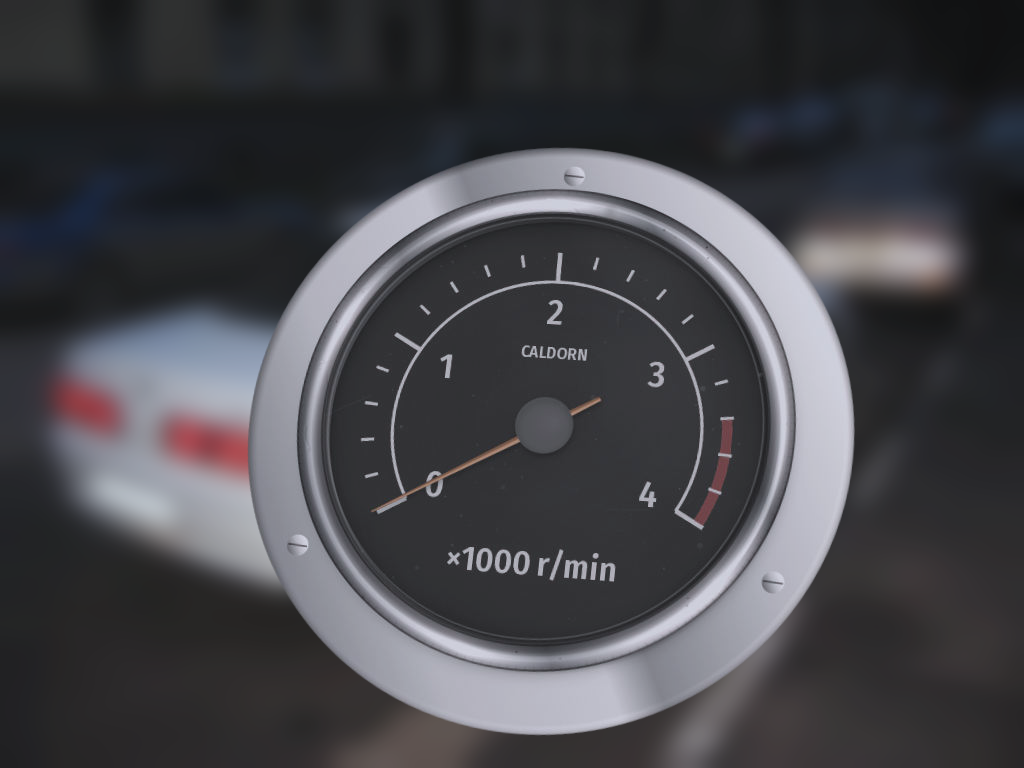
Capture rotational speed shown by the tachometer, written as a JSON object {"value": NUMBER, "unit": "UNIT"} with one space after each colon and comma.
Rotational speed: {"value": 0, "unit": "rpm"}
